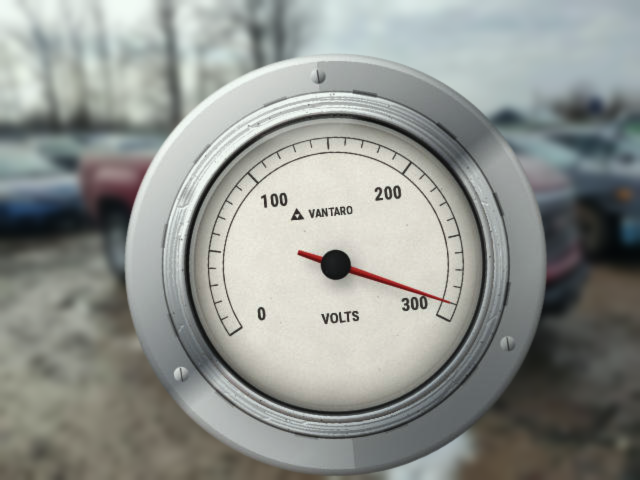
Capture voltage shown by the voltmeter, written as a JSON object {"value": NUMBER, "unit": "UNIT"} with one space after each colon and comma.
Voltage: {"value": 290, "unit": "V"}
